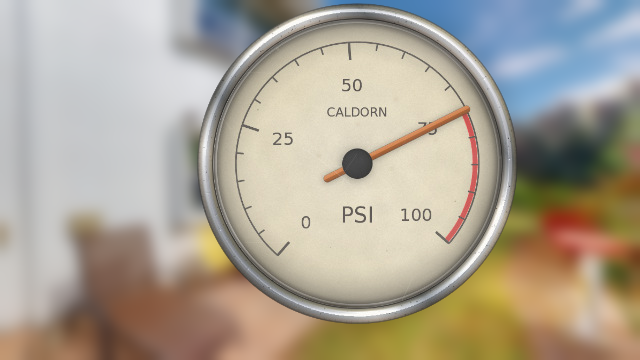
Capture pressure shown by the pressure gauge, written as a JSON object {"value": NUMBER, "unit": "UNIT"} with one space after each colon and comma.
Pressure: {"value": 75, "unit": "psi"}
